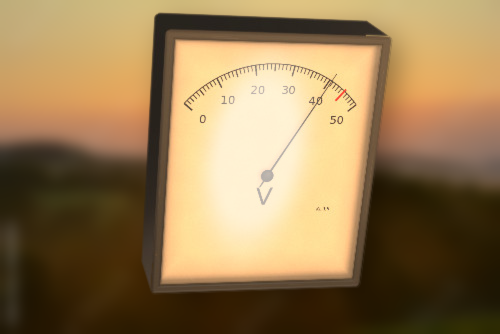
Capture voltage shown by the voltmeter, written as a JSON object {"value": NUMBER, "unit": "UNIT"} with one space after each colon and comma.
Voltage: {"value": 40, "unit": "V"}
